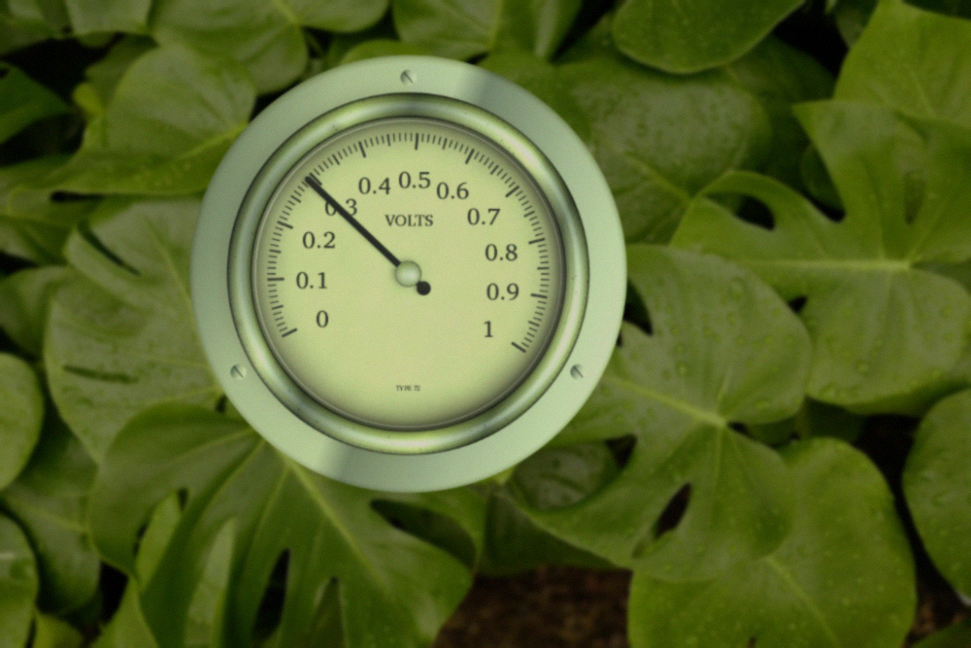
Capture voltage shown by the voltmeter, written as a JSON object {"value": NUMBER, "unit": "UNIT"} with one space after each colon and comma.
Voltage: {"value": 0.29, "unit": "V"}
